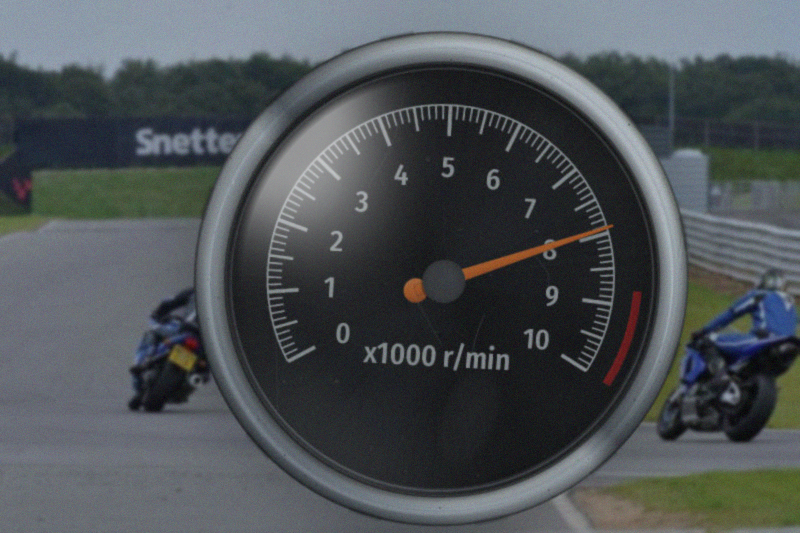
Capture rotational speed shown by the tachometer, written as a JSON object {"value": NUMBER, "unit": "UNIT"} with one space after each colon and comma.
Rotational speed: {"value": 7900, "unit": "rpm"}
